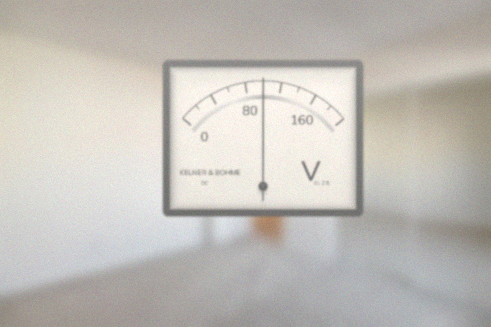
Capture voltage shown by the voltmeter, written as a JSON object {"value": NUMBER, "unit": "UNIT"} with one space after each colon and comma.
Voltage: {"value": 100, "unit": "V"}
